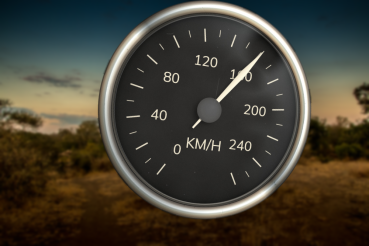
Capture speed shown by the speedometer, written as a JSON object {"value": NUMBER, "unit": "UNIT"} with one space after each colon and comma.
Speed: {"value": 160, "unit": "km/h"}
